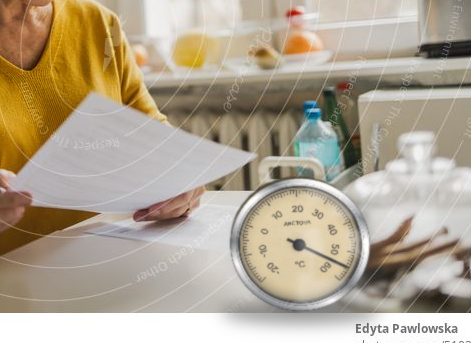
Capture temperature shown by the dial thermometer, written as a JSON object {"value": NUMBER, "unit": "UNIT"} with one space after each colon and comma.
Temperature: {"value": 55, "unit": "°C"}
